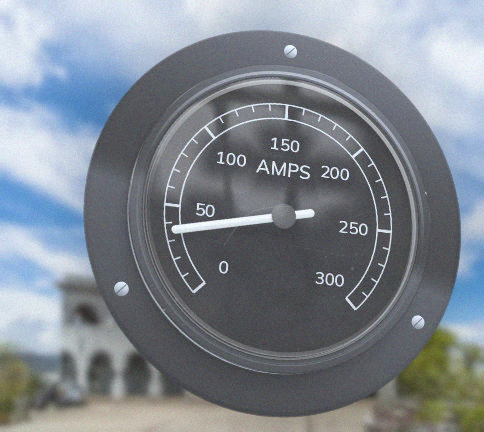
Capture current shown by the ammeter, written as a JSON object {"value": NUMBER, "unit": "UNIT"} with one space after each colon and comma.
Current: {"value": 35, "unit": "A"}
